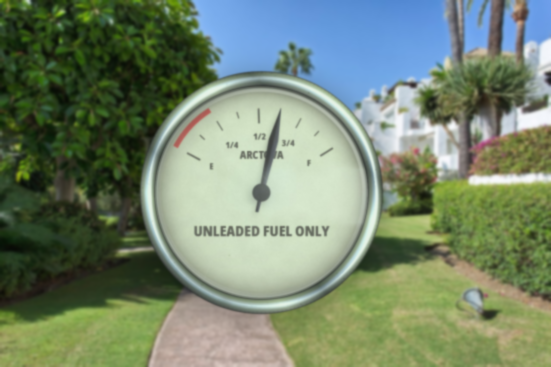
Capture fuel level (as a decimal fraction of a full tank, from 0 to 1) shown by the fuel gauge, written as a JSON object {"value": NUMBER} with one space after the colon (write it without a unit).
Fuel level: {"value": 0.625}
